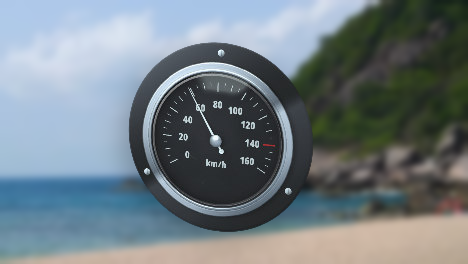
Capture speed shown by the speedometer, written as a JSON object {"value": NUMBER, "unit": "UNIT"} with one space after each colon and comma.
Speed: {"value": 60, "unit": "km/h"}
